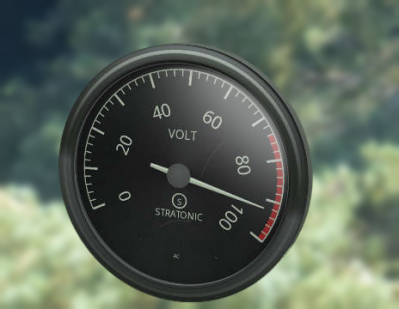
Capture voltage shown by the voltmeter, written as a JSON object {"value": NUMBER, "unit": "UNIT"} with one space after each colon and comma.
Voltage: {"value": 92, "unit": "V"}
